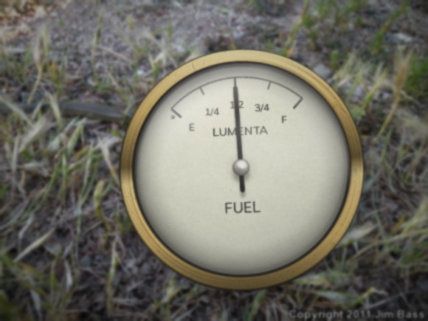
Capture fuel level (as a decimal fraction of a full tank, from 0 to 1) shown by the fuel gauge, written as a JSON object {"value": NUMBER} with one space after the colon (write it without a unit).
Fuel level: {"value": 0.5}
